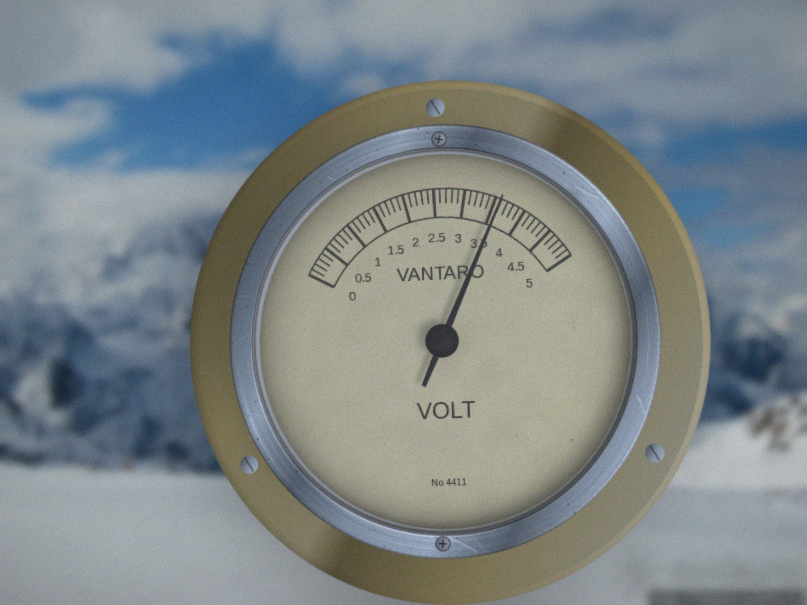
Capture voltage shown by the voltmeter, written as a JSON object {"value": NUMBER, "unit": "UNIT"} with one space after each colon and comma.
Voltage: {"value": 3.6, "unit": "V"}
